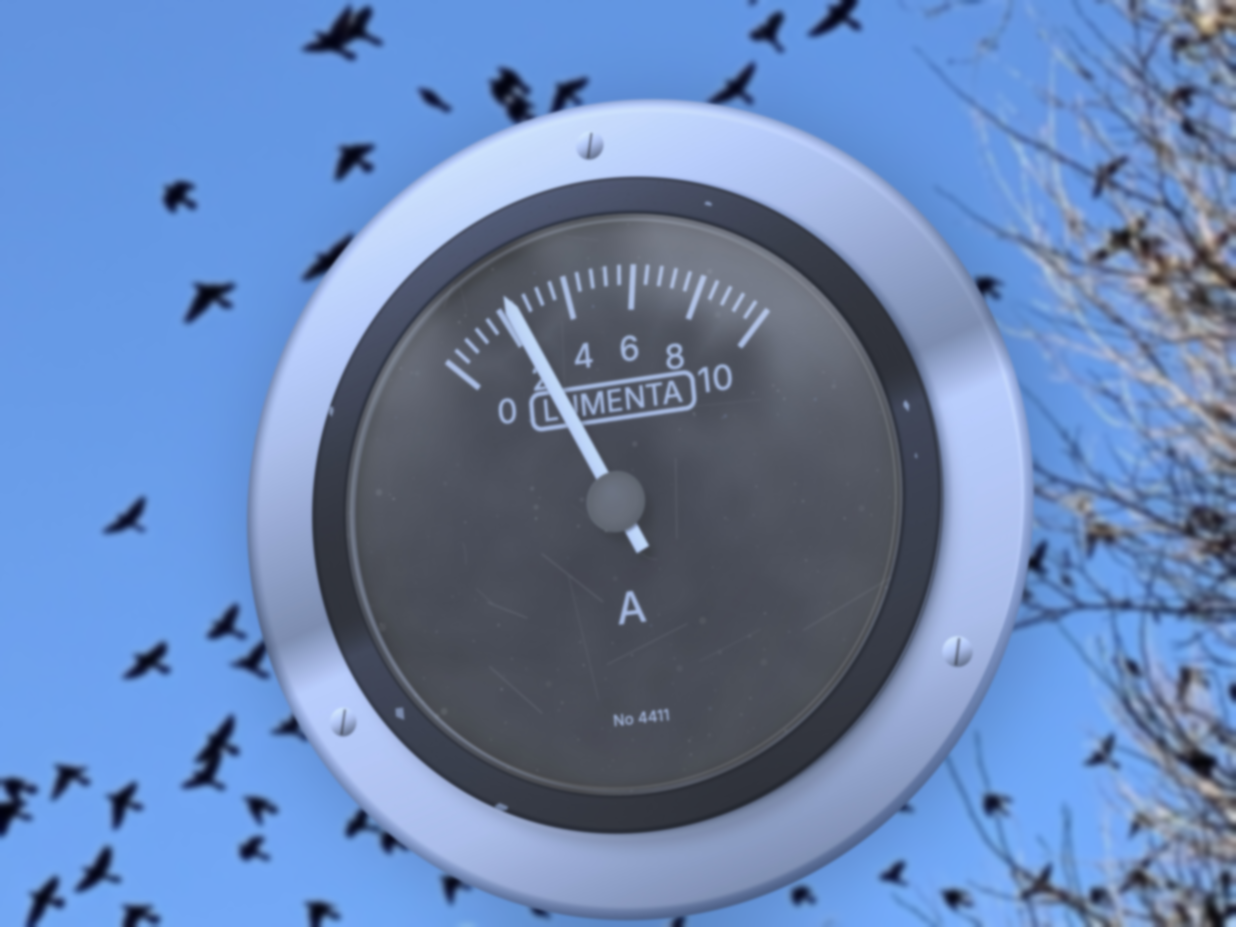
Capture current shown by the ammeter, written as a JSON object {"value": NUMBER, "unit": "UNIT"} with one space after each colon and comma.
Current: {"value": 2.4, "unit": "A"}
